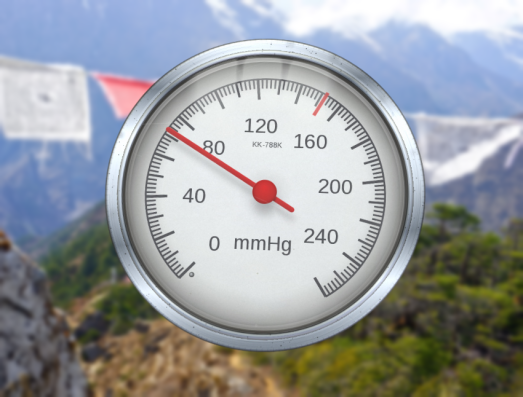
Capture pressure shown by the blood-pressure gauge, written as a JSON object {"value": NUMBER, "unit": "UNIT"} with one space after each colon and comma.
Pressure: {"value": 72, "unit": "mmHg"}
